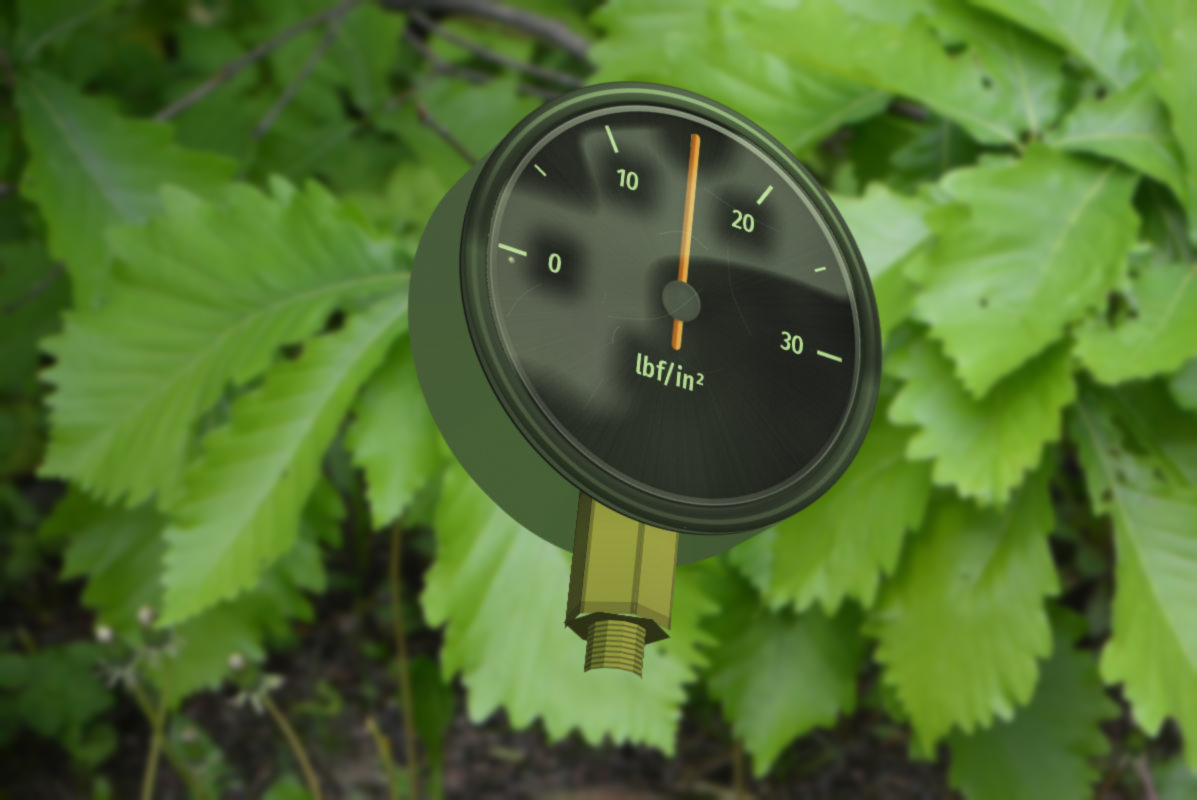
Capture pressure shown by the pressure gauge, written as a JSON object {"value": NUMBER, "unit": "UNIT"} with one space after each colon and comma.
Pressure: {"value": 15, "unit": "psi"}
